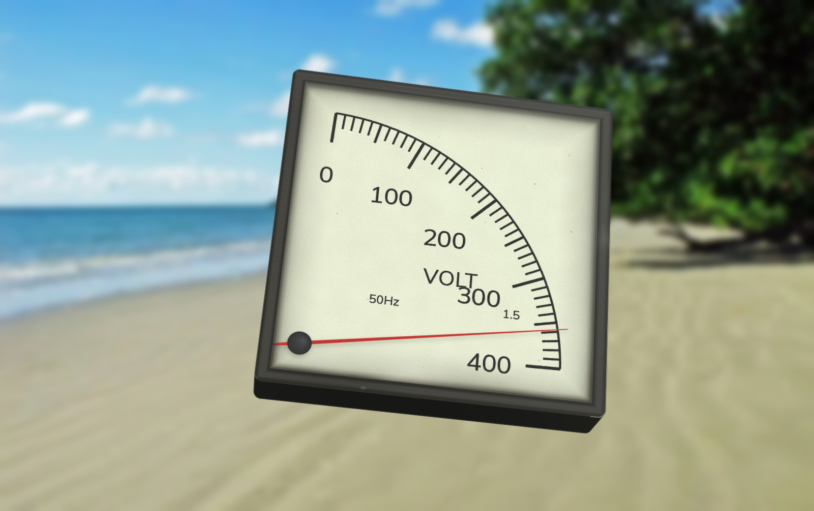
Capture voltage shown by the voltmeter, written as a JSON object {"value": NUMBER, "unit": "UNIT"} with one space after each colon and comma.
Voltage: {"value": 360, "unit": "V"}
